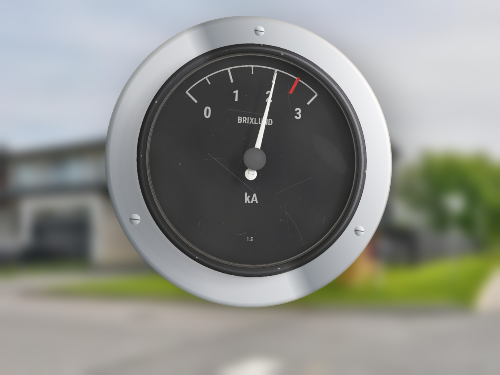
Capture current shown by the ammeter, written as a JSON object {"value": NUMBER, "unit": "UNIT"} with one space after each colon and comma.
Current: {"value": 2, "unit": "kA"}
